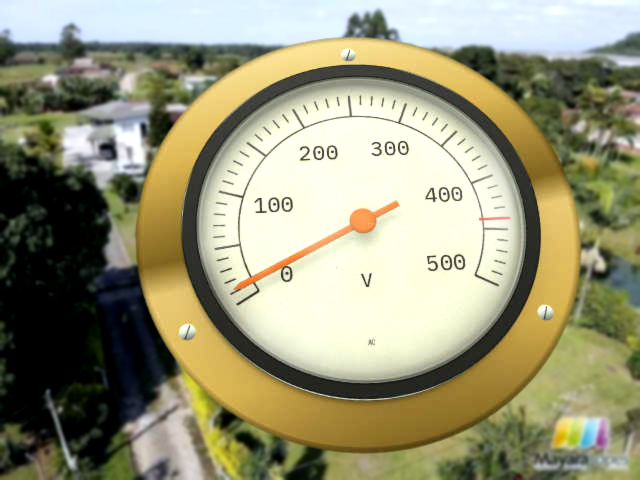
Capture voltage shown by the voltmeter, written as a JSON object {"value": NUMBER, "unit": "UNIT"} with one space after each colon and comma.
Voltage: {"value": 10, "unit": "V"}
